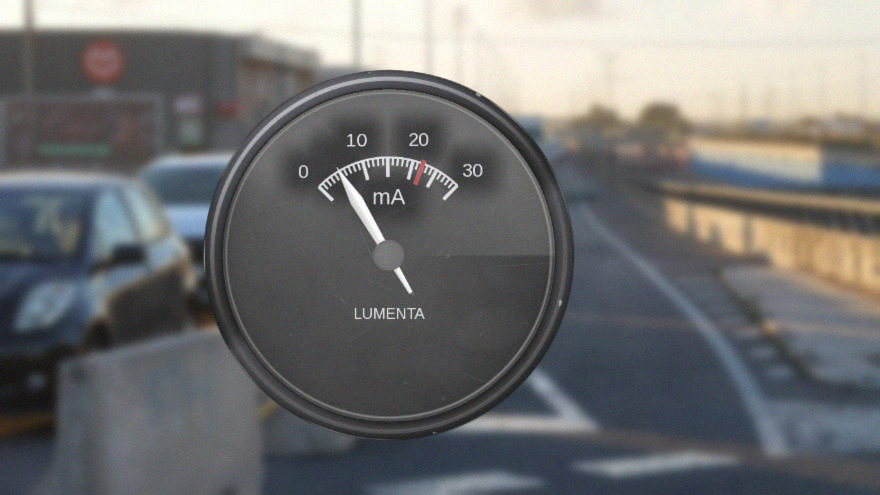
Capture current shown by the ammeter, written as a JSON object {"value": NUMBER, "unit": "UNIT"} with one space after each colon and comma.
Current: {"value": 5, "unit": "mA"}
